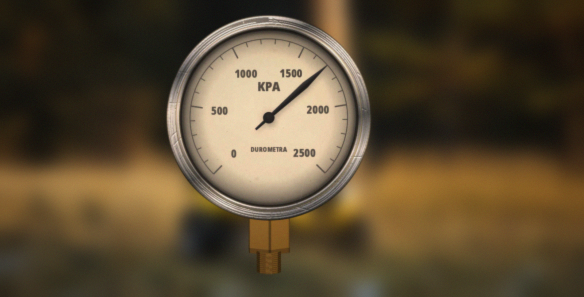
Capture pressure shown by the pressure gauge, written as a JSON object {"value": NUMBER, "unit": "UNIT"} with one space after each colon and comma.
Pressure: {"value": 1700, "unit": "kPa"}
